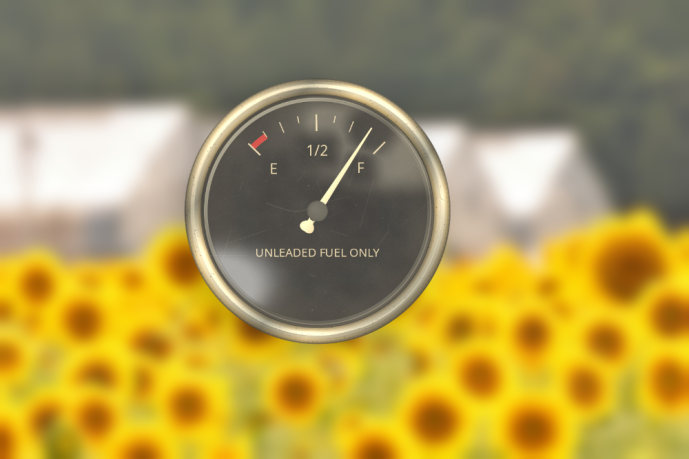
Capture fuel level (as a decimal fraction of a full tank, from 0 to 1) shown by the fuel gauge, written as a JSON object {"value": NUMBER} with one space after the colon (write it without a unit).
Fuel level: {"value": 0.875}
